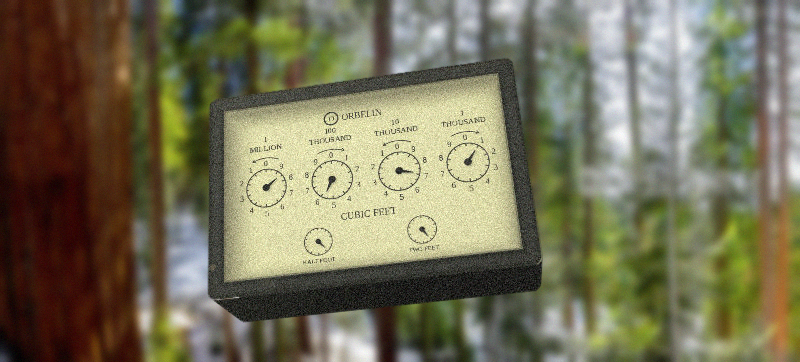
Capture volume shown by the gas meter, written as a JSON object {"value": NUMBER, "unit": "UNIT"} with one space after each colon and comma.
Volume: {"value": 857100, "unit": "ft³"}
